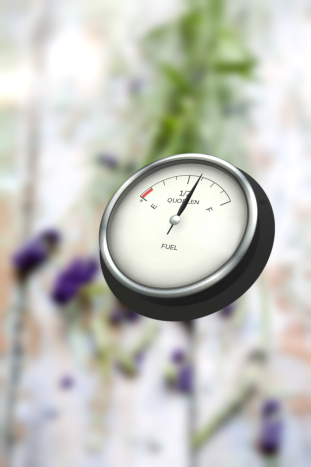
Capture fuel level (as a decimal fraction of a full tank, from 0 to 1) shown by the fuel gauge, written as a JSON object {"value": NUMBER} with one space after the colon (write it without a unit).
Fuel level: {"value": 0.625}
